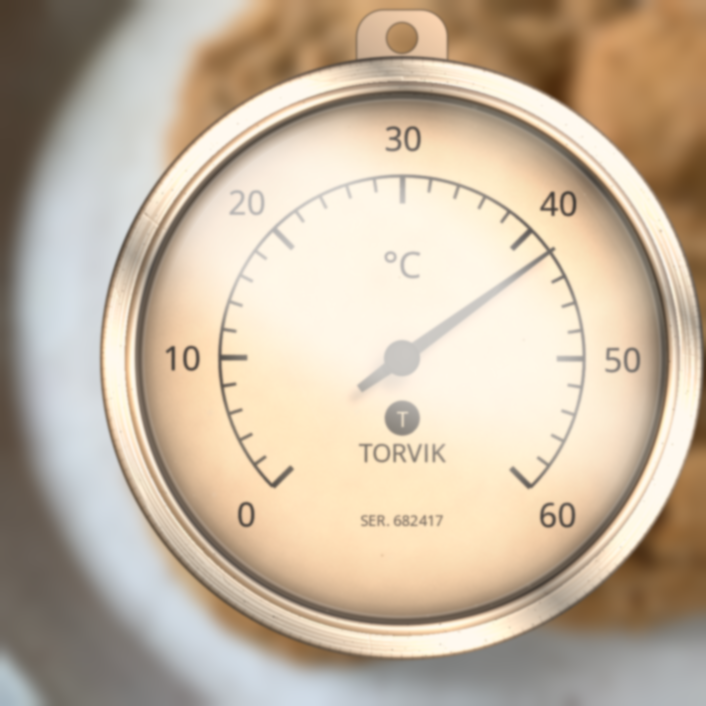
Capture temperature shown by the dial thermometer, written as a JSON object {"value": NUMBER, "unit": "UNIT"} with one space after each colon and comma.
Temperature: {"value": 42, "unit": "°C"}
